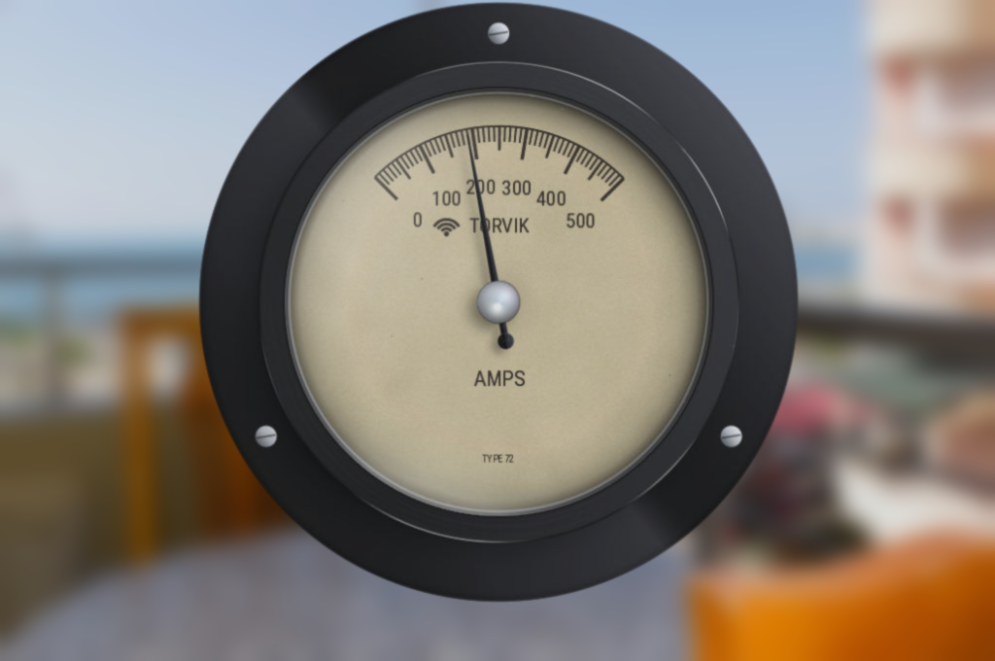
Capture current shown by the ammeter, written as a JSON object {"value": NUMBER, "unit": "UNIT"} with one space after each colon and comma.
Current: {"value": 190, "unit": "A"}
